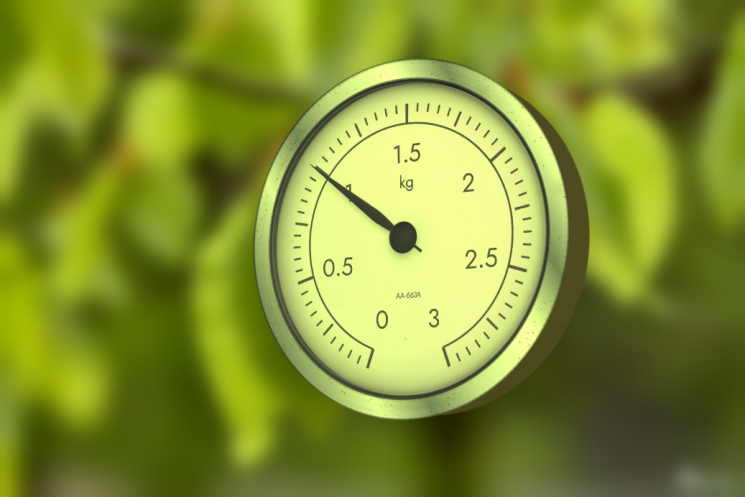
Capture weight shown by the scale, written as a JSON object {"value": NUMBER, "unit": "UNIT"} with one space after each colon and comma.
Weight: {"value": 1, "unit": "kg"}
